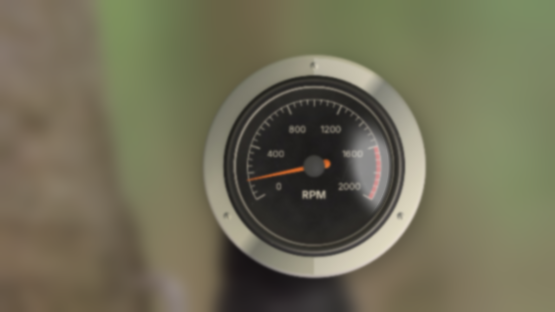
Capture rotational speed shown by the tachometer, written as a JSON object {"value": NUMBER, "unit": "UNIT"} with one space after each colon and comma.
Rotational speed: {"value": 150, "unit": "rpm"}
